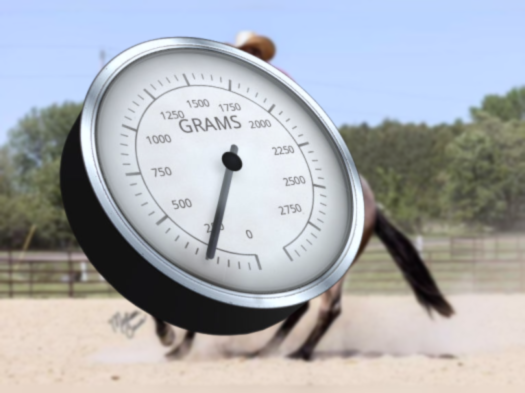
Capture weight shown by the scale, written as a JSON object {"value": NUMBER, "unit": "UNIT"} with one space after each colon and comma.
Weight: {"value": 250, "unit": "g"}
